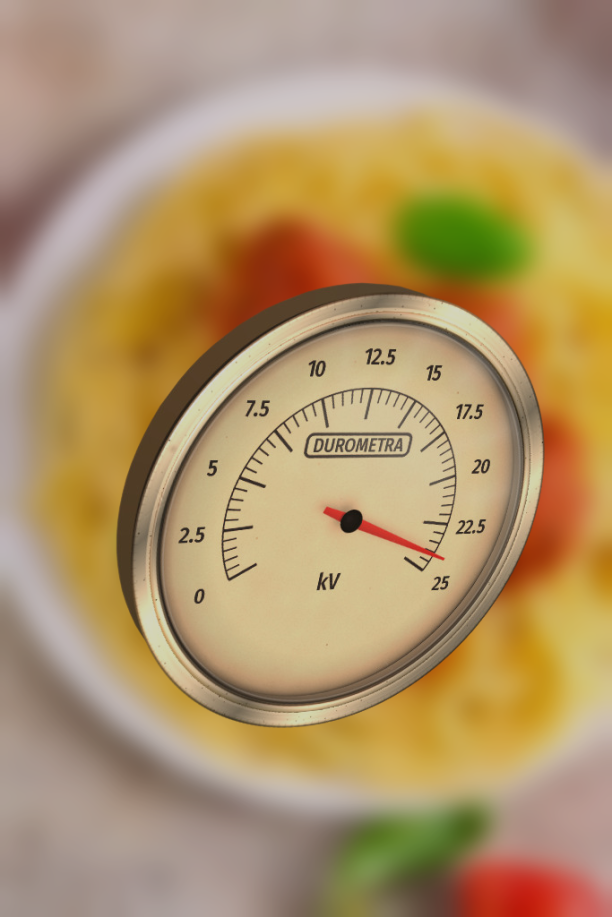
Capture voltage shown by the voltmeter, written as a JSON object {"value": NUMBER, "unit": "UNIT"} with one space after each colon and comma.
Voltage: {"value": 24, "unit": "kV"}
